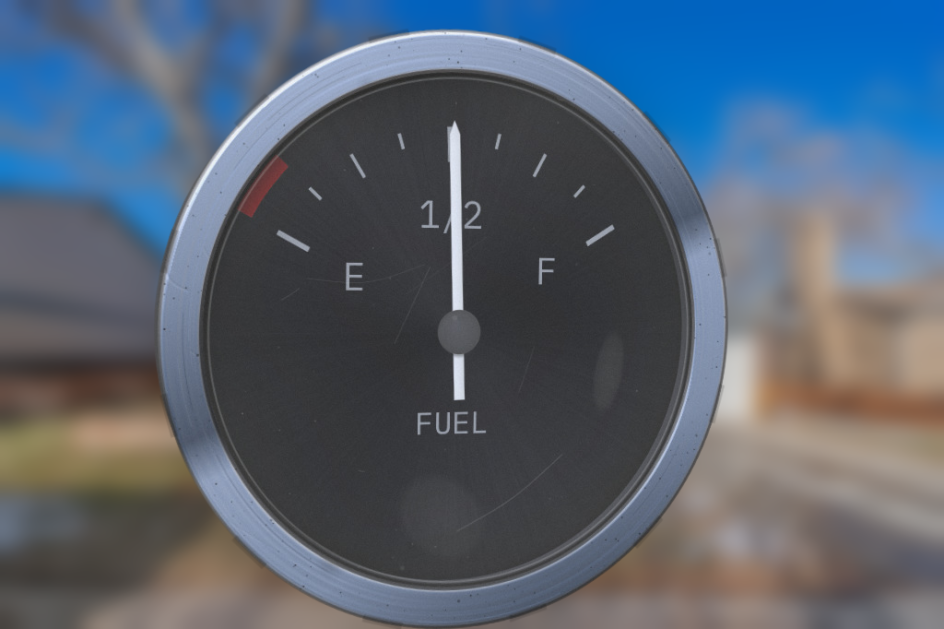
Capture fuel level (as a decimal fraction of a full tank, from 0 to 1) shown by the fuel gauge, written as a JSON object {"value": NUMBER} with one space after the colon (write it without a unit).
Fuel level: {"value": 0.5}
